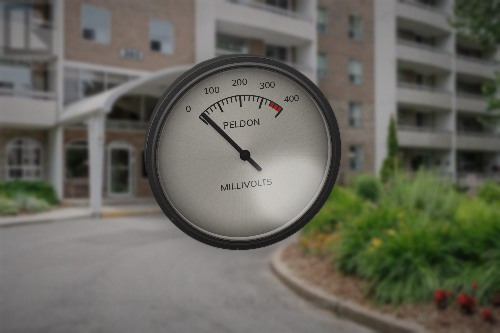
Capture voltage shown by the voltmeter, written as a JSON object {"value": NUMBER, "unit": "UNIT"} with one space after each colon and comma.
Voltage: {"value": 20, "unit": "mV"}
